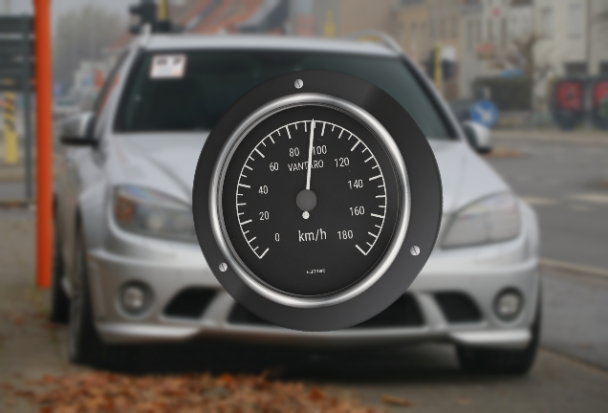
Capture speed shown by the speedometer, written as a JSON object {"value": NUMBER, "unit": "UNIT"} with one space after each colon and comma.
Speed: {"value": 95, "unit": "km/h"}
